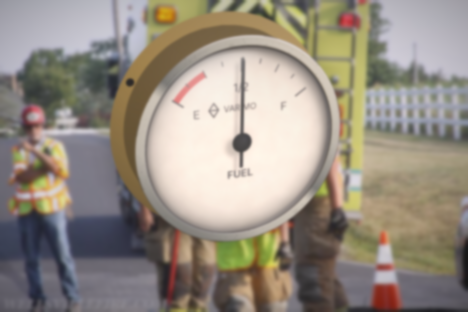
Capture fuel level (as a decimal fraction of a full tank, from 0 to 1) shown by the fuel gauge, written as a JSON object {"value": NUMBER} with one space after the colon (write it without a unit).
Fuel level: {"value": 0.5}
